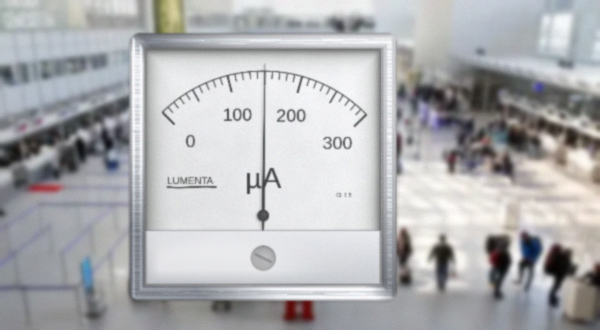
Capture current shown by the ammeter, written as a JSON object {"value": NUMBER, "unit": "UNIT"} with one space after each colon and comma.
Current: {"value": 150, "unit": "µA"}
